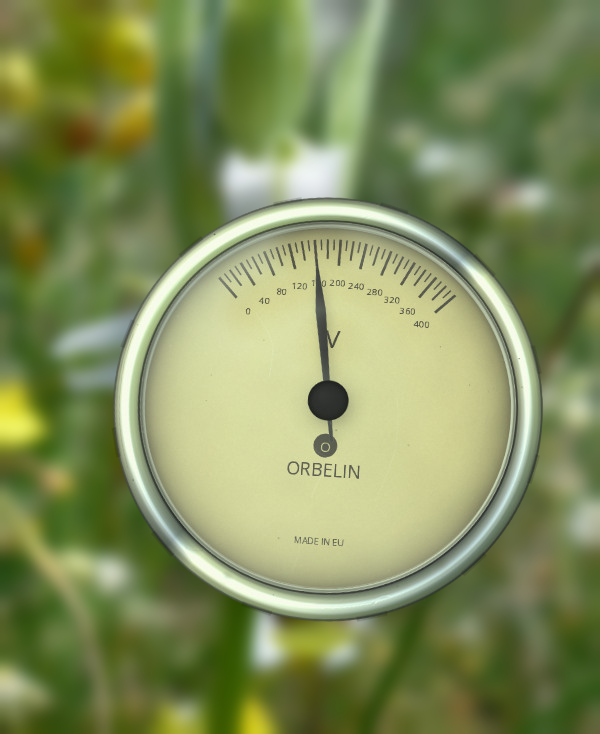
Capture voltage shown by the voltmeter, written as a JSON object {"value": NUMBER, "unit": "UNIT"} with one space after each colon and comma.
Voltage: {"value": 160, "unit": "V"}
